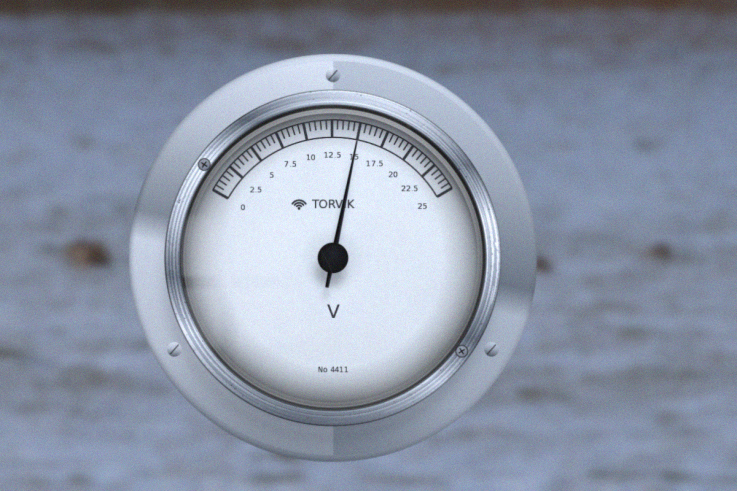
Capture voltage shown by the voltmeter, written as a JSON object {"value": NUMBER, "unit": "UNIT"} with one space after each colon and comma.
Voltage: {"value": 15, "unit": "V"}
